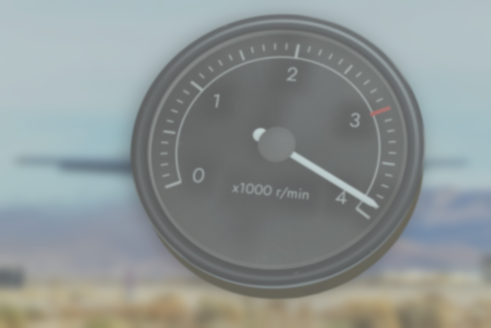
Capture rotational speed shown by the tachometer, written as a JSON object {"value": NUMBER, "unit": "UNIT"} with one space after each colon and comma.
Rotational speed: {"value": 3900, "unit": "rpm"}
